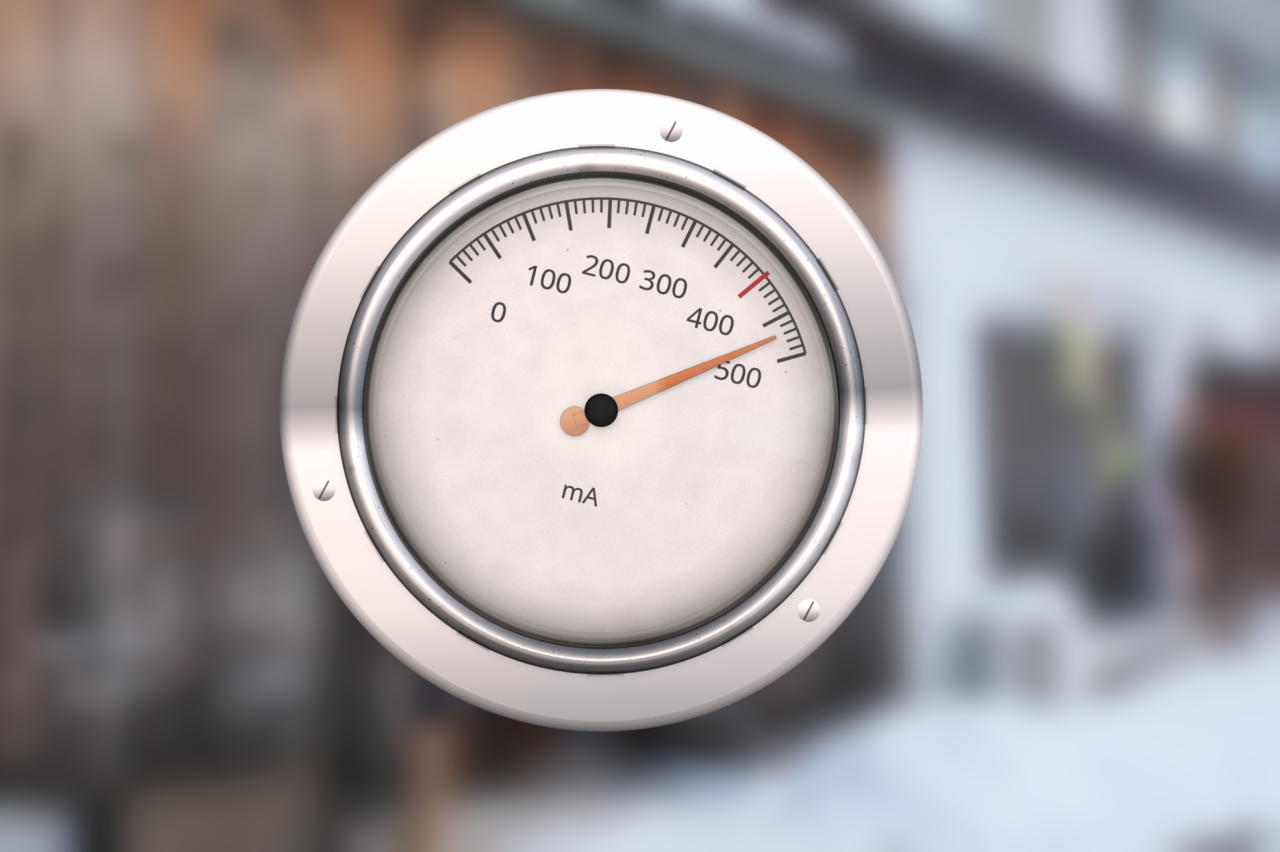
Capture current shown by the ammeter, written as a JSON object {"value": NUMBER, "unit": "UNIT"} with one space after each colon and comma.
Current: {"value": 470, "unit": "mA"}
